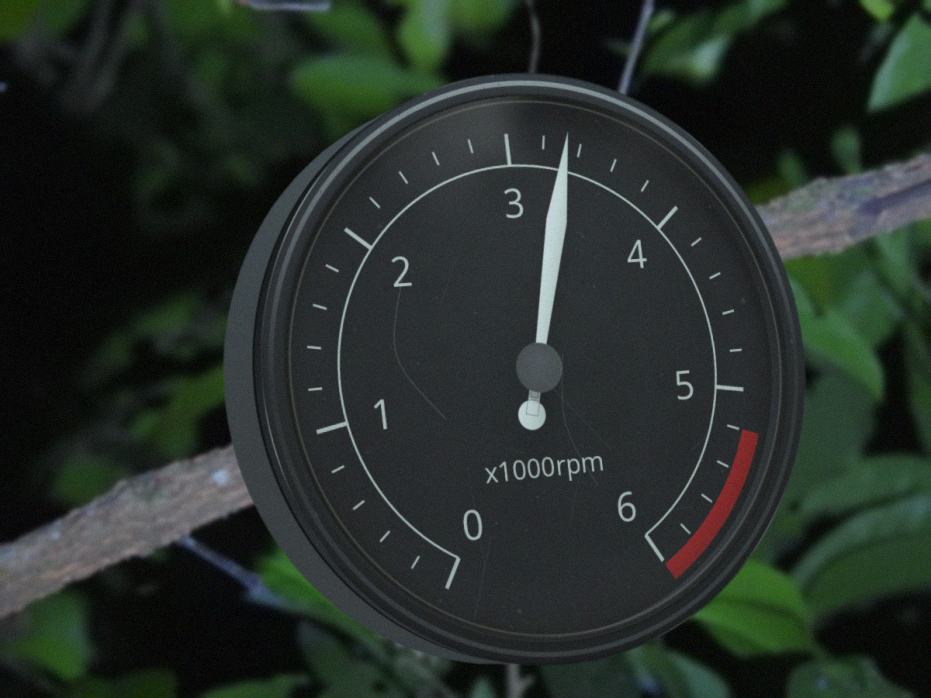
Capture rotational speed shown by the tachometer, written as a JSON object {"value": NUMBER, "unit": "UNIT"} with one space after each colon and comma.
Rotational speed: {"value": 3300, "unit": "rpm"}
